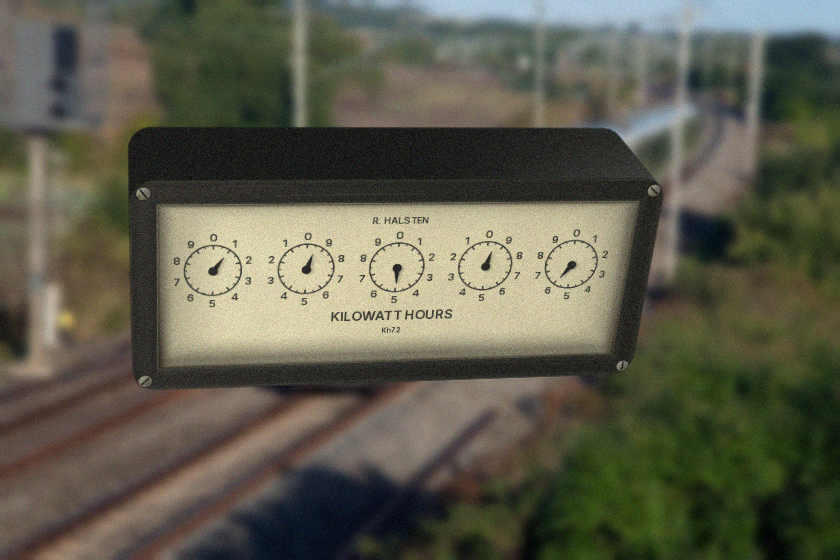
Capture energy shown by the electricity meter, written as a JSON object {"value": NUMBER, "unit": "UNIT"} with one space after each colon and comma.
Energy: {"value": 9496, "unit": "kWh"}
